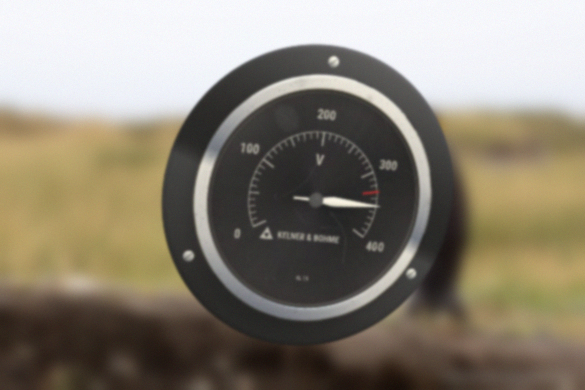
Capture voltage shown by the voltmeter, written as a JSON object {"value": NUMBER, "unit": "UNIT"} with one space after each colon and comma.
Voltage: {"value": 350, "unit": "V"}
